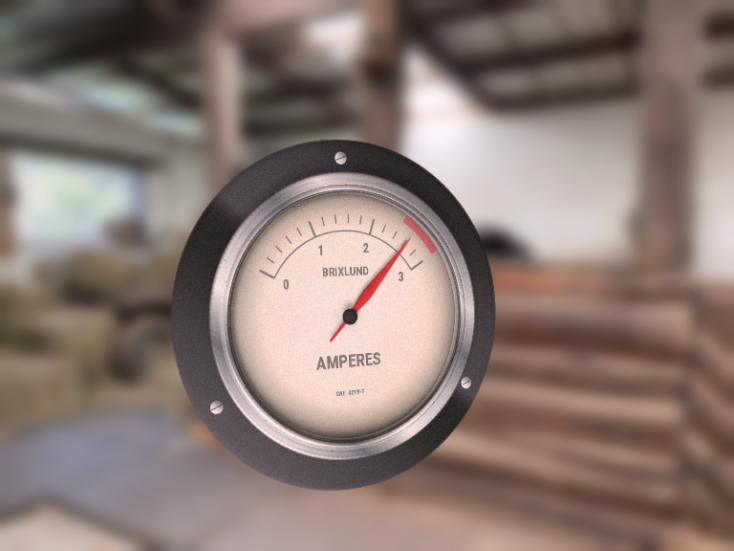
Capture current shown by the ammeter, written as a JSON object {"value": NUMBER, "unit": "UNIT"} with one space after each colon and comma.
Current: {"value": 2.6, "unit": "A"}
